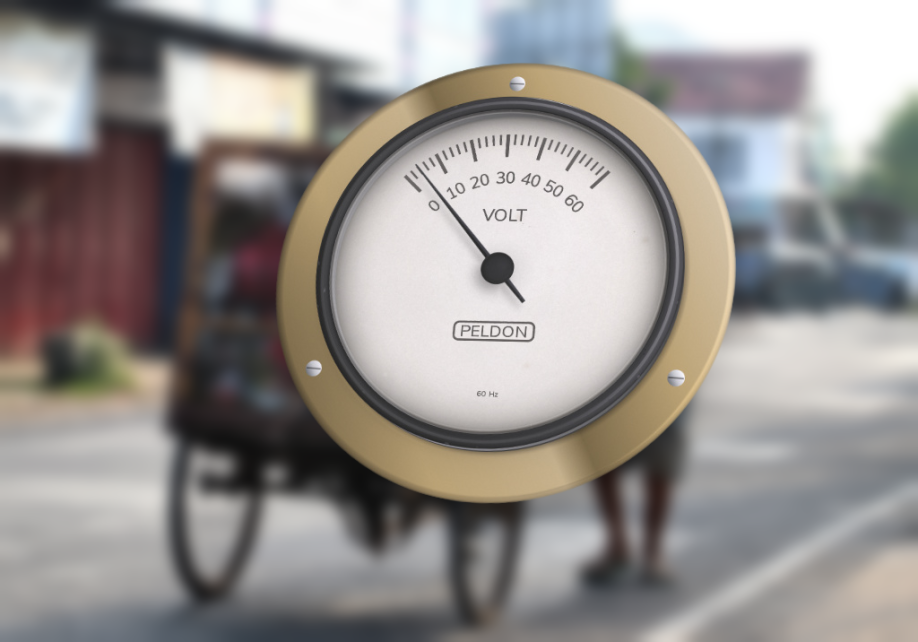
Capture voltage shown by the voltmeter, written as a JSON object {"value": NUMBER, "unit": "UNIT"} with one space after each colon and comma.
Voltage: {"value": 4, "unit": "V"}
